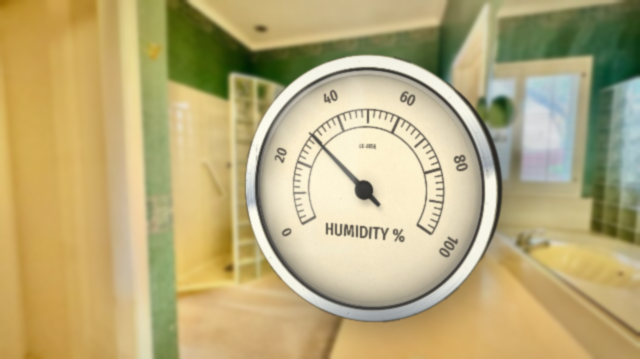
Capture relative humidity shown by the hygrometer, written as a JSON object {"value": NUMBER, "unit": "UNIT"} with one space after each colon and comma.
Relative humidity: {"value": 30, "unit": "%"}
